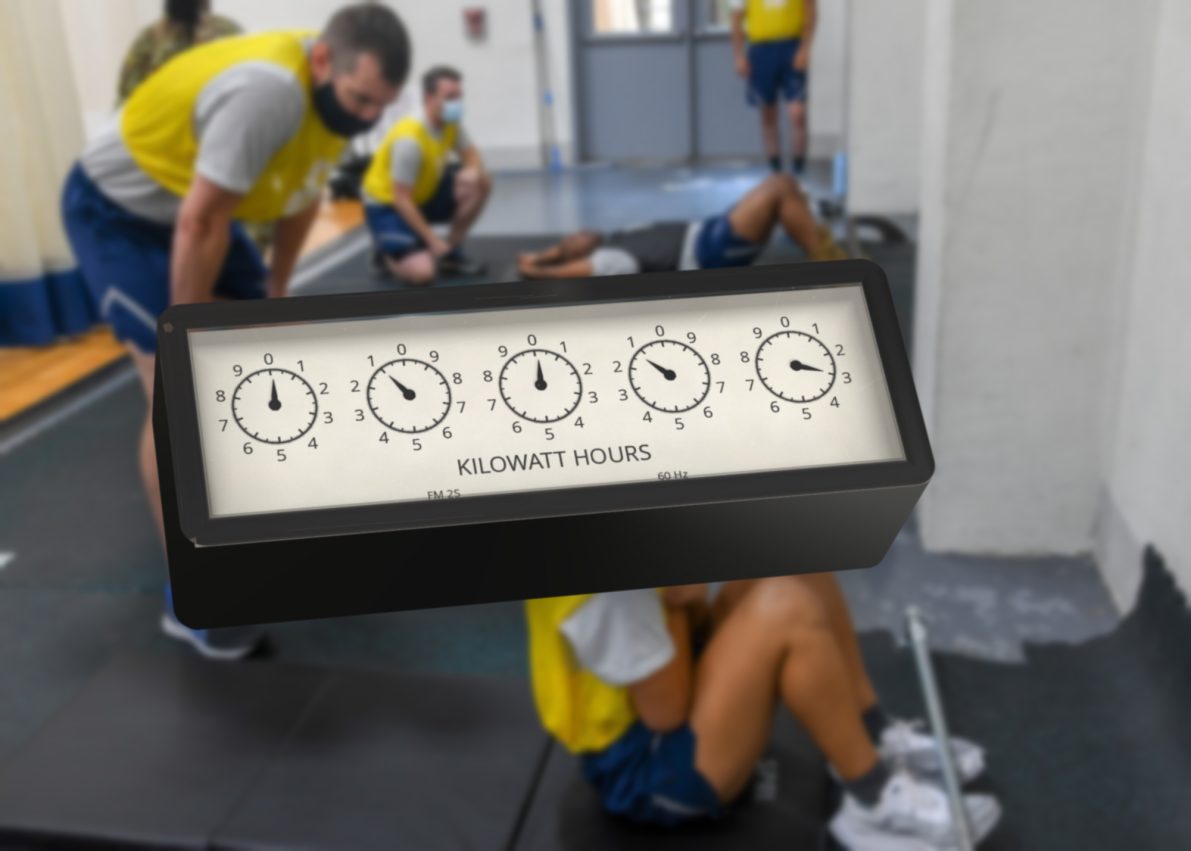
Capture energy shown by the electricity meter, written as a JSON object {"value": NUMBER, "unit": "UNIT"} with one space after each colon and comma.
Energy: {"value": 1013, "unit": "kWh"}
